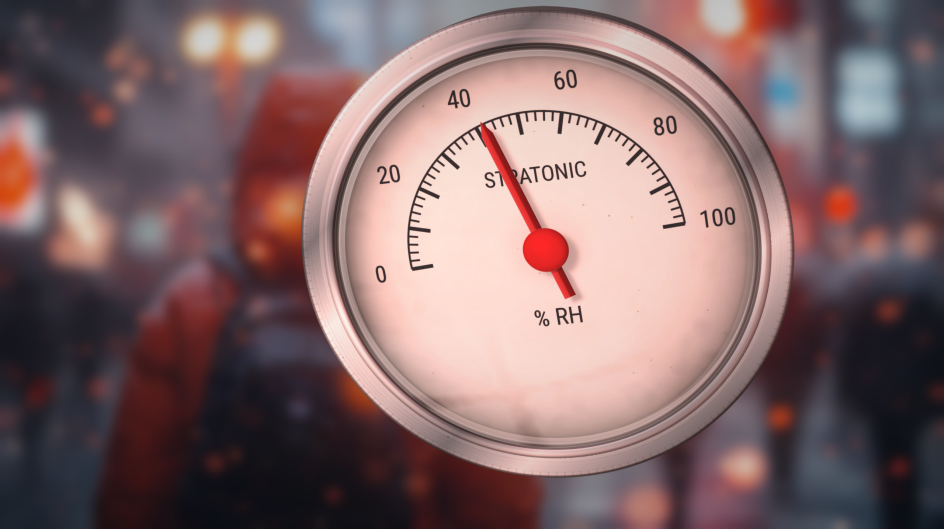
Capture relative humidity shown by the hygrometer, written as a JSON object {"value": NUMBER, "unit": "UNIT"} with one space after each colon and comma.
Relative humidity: {"value": 42, "unit": "%"}
